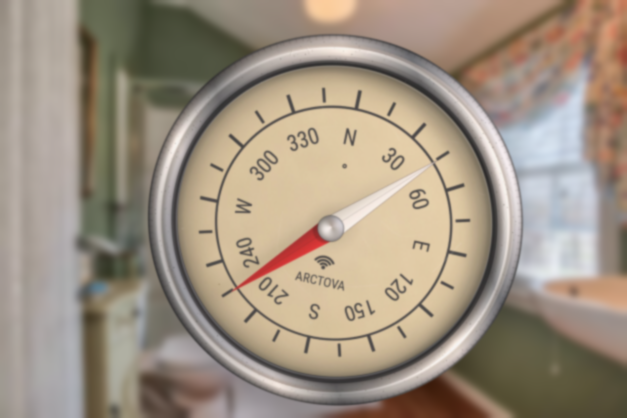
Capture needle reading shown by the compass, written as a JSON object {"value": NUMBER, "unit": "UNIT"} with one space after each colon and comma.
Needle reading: {"value": 225, "unit": "°"}
